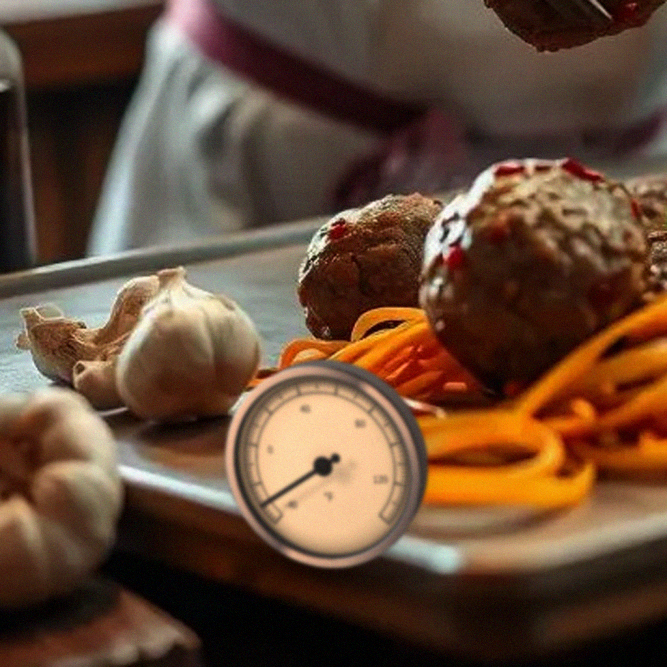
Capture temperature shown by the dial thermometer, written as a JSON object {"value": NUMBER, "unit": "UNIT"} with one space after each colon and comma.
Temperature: {"value": -30, "unit": "°F"}
